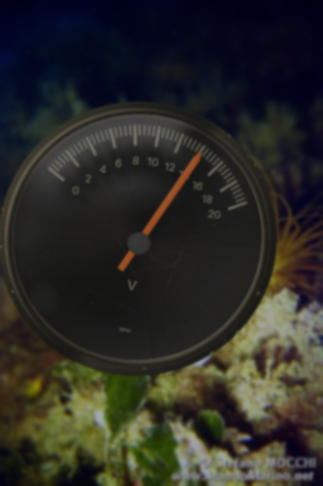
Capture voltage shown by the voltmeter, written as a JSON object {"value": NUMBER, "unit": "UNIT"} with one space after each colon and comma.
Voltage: {"value": 14, "unit": "V"}
